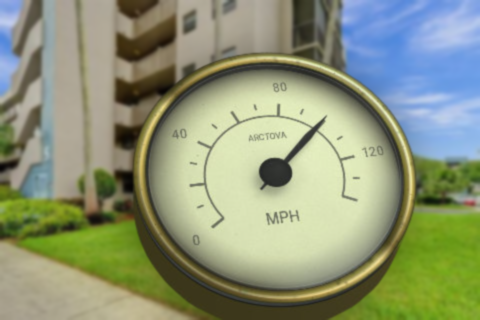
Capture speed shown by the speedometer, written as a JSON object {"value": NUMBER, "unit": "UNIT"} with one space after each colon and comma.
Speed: {"value": 100, "unit": "mph"}
